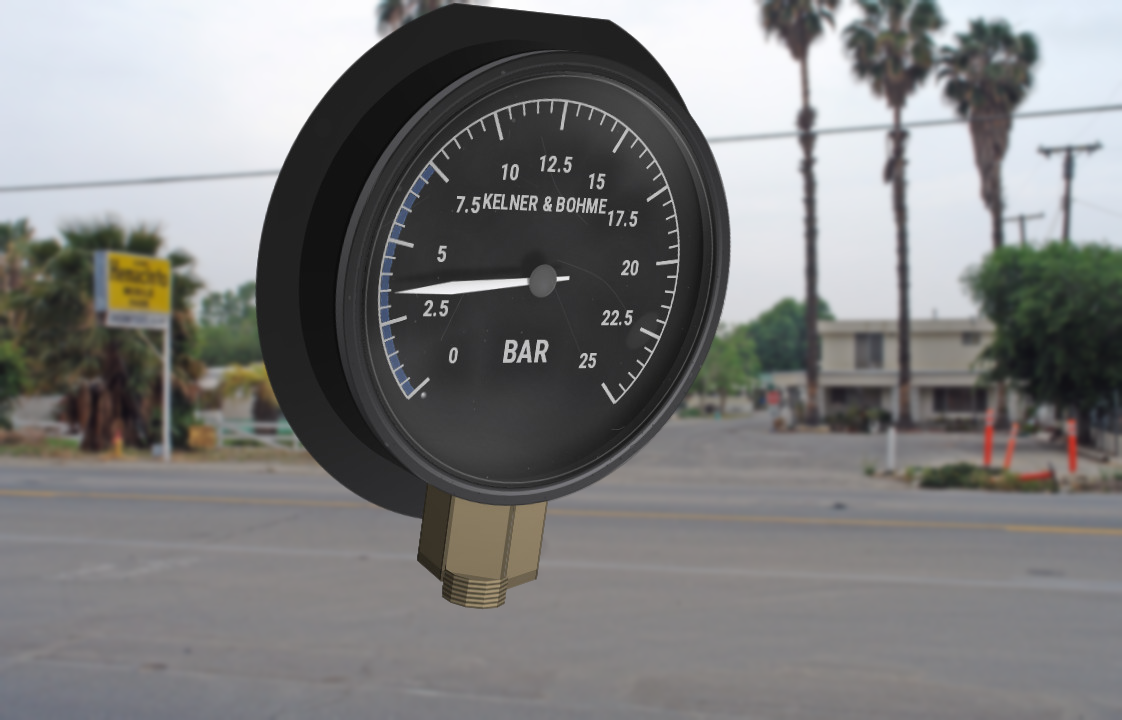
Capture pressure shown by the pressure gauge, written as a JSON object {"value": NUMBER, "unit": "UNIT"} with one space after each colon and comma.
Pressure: {"value": 3.5, "unit": "bar"}
